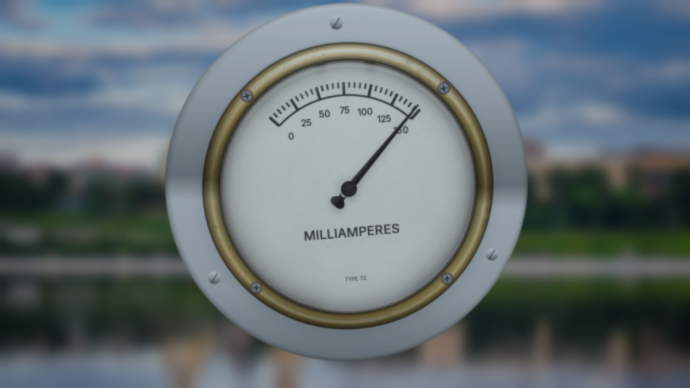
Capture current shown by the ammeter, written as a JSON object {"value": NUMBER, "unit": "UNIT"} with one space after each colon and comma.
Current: {"value": 145, "unit": "mA"}
